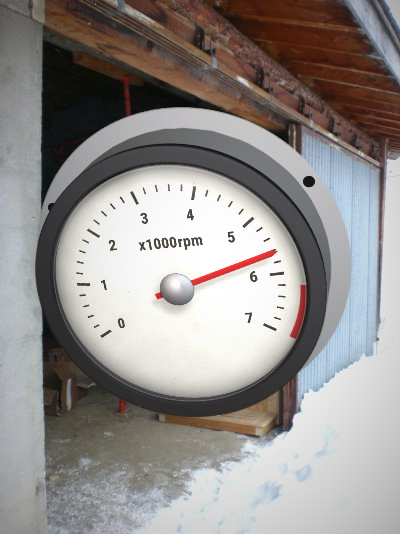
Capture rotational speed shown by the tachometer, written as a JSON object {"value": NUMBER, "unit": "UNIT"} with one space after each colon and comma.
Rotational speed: {"value": 5600, "unit": "rpm"}
